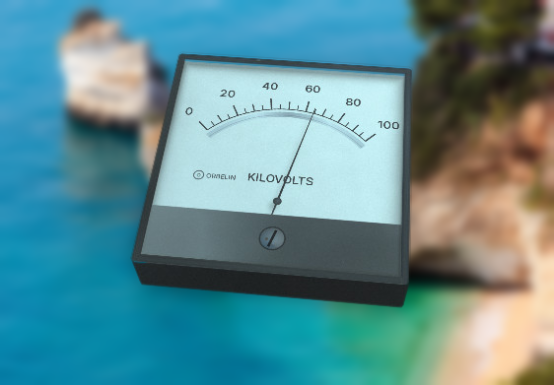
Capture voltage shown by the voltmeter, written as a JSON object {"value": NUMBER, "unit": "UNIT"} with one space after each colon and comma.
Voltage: {"value": 65, "unit": "kV"}
